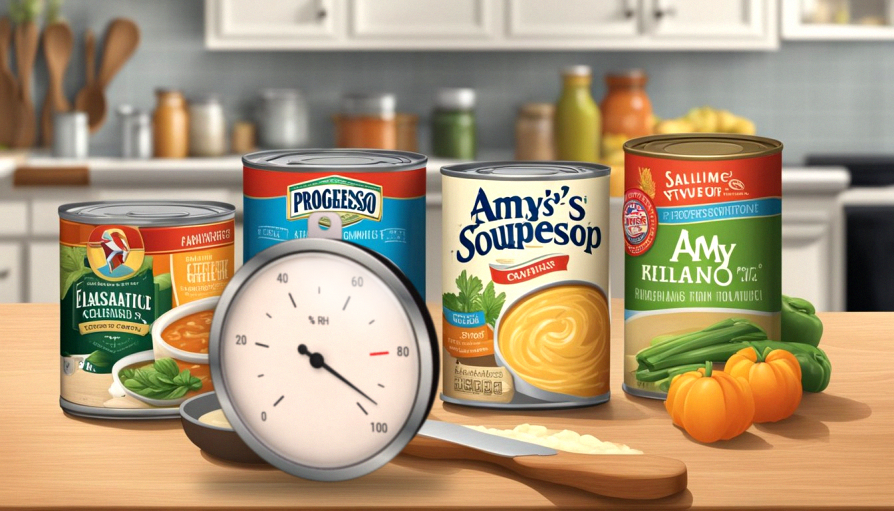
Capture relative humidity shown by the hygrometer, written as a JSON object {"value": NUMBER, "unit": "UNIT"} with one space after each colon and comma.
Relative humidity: {"value": 95, "unit": "%"}
